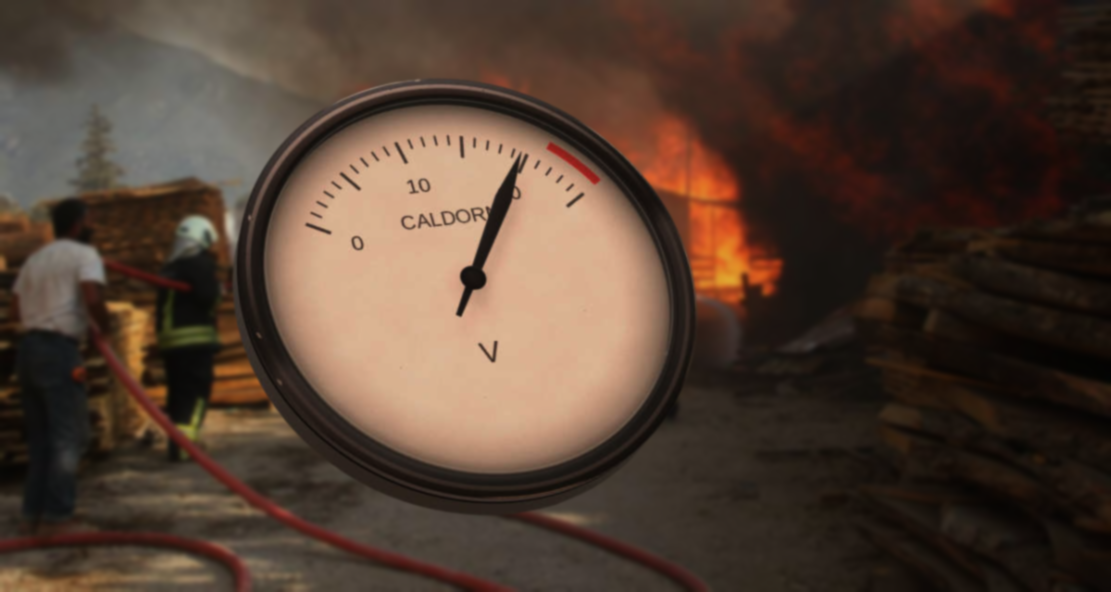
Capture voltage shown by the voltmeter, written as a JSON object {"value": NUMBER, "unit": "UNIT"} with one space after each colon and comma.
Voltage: {"value": 19.5, "unit": "V"}
